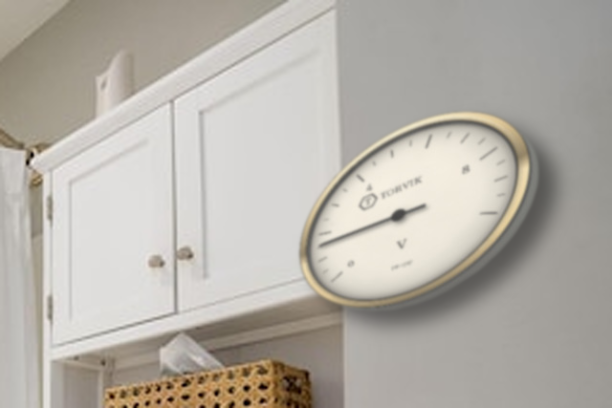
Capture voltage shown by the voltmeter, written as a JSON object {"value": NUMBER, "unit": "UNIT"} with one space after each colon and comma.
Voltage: {"value": 1.5, "unit": "V"}
